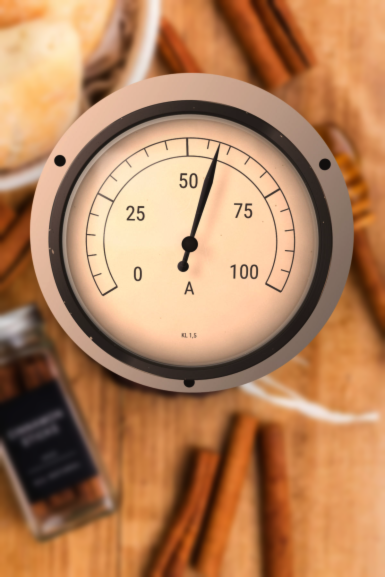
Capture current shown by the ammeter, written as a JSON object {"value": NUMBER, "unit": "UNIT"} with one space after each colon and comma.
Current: {"value": 57.5, "unit": "A"}
